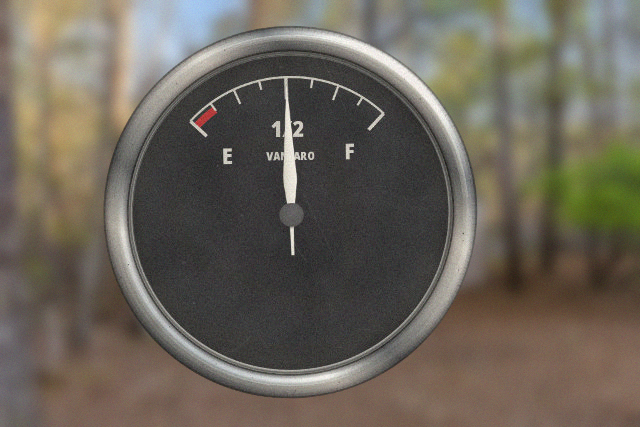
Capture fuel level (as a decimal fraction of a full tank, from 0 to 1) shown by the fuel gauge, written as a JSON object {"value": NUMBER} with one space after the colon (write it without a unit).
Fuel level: {"value": 0.5}
